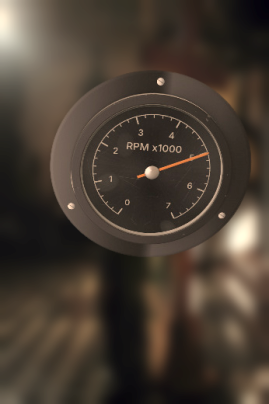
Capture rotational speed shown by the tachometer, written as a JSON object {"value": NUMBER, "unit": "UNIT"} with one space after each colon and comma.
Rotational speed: {"value": 5000, "unit": "rpm"}
